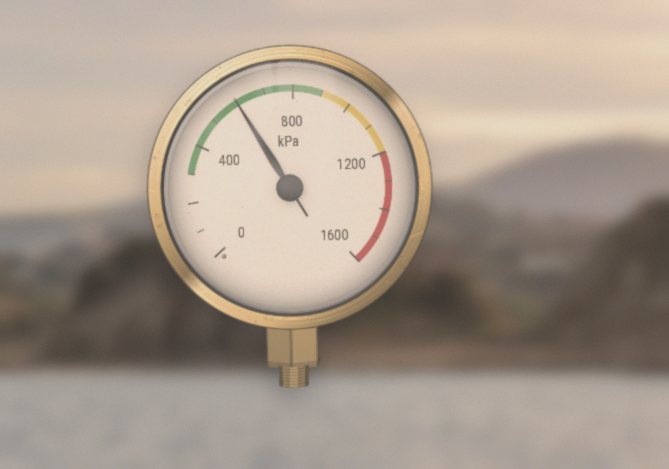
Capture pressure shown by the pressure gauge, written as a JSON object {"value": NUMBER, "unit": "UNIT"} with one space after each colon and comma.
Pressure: {"value": 600, "unit": "kPa"}
